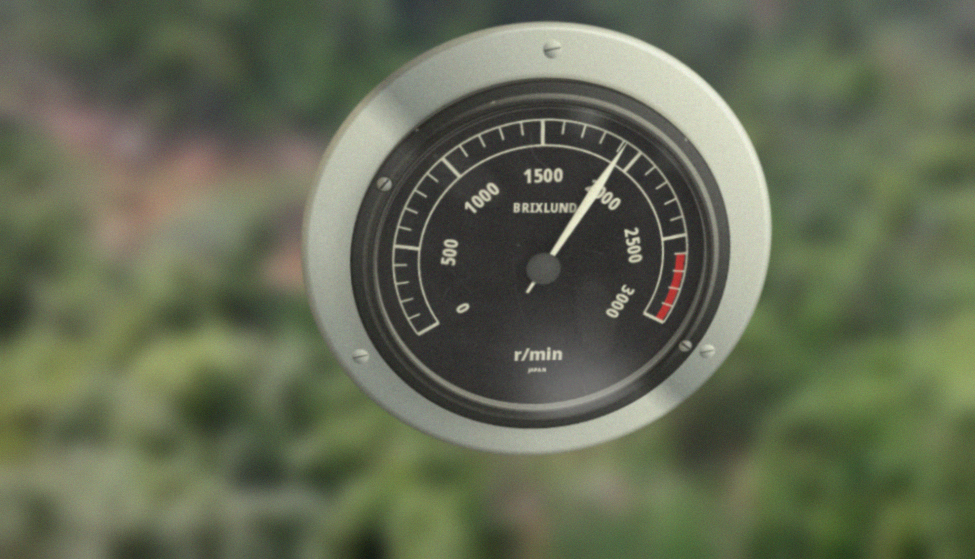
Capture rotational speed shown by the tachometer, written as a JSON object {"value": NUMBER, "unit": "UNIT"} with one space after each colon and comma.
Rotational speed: {"value": 1900, "unit": "rpm"}
